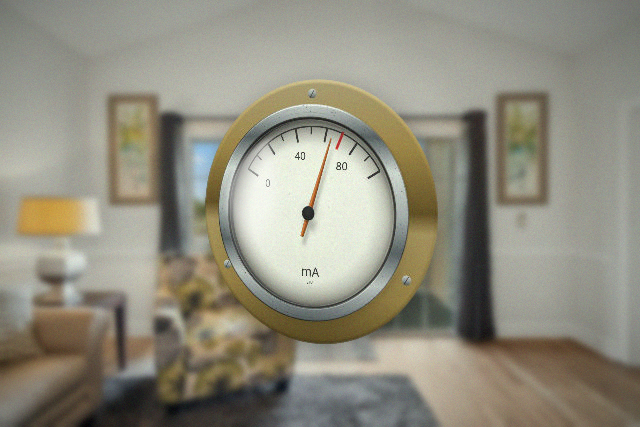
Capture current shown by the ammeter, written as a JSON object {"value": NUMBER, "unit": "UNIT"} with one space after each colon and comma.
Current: {"value": 65, "unit": "mA"}
